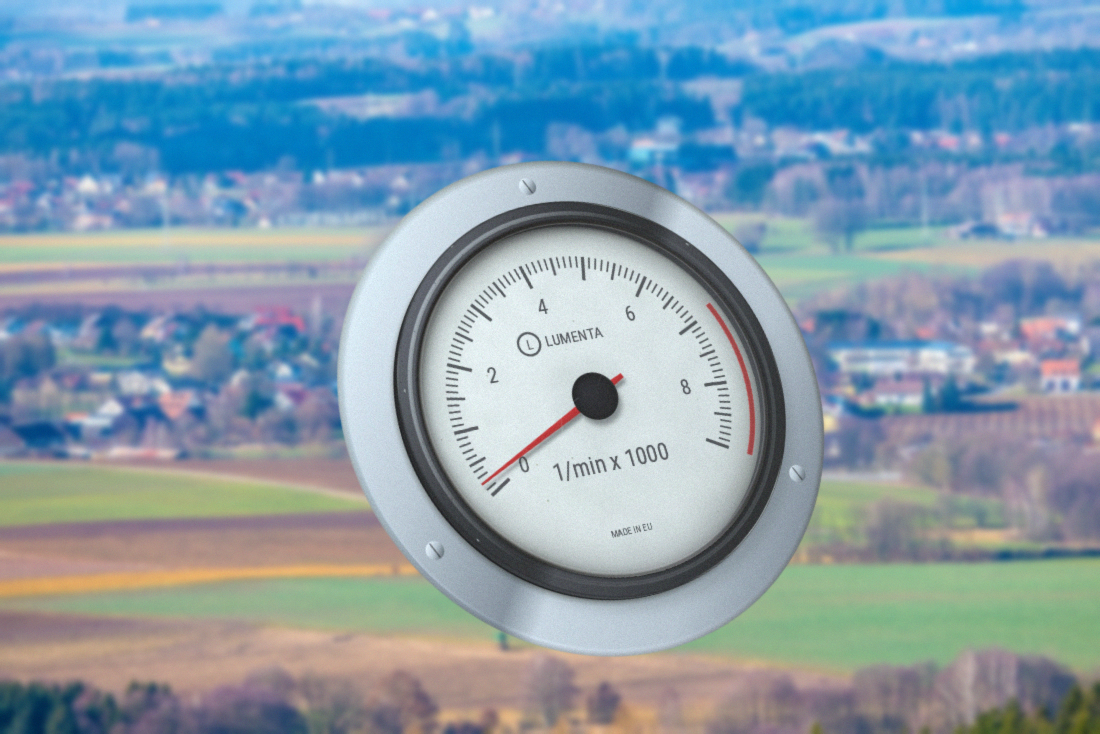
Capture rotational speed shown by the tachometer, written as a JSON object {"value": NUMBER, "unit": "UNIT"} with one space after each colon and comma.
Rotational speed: {"value": 200, "unit": "rpm"}
